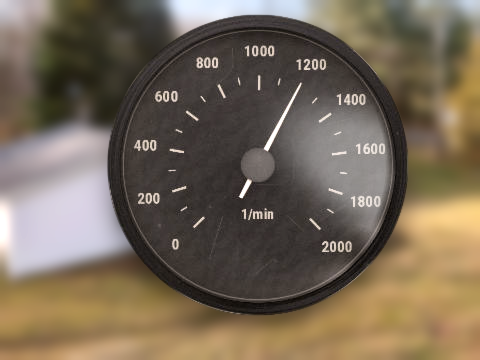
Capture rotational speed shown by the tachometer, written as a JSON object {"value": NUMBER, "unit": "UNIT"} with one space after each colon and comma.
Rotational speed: {"value": 1200, "unit": "rpm"}
